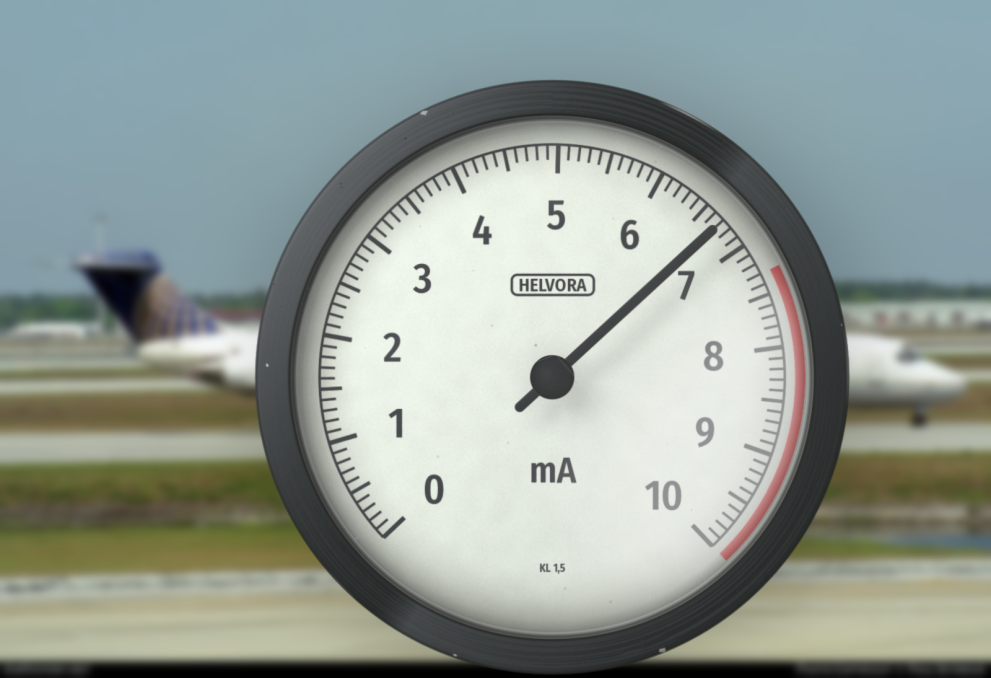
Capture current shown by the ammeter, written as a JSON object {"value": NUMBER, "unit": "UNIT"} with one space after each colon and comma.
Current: {"value": 6.7, "unit": "mA"}
